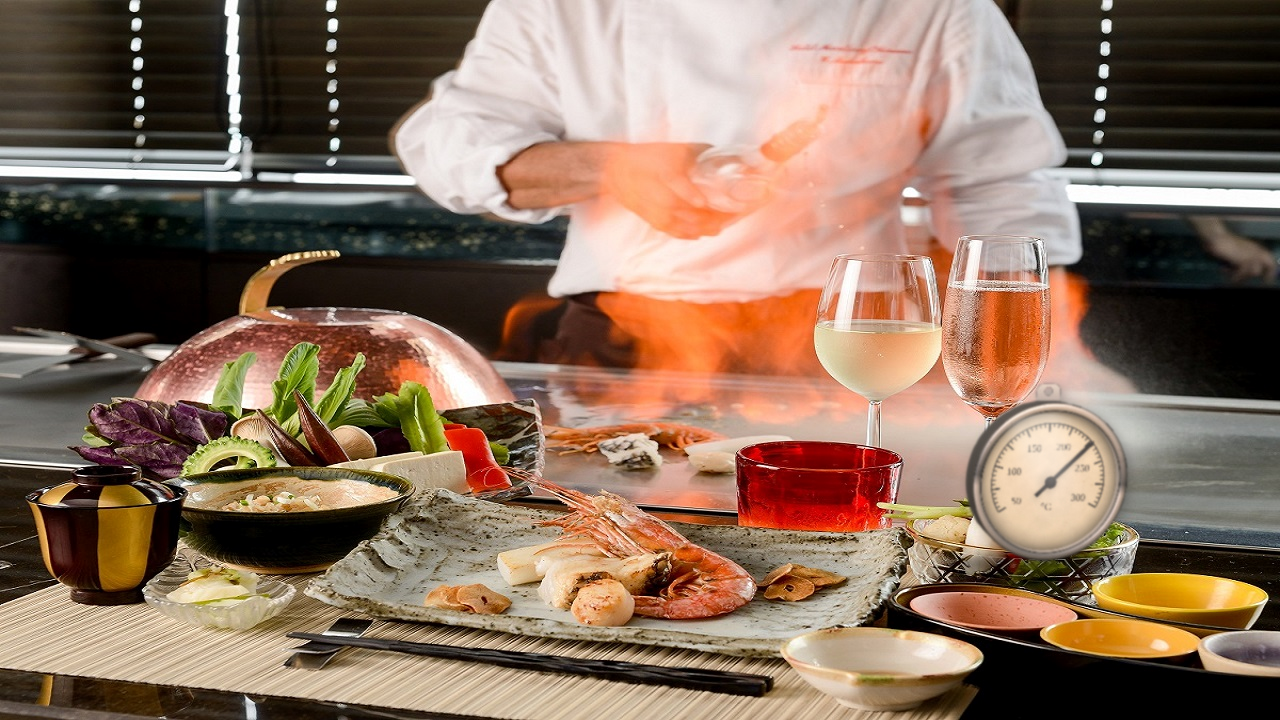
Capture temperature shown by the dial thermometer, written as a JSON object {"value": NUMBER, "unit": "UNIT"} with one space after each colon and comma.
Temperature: {"value": 225, "unit": "°C"}
